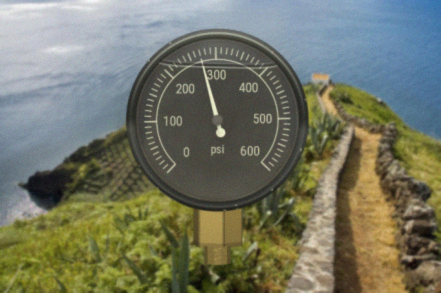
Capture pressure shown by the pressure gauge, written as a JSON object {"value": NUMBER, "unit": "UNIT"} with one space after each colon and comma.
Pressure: {"value": 270, "unit": "psi"}
